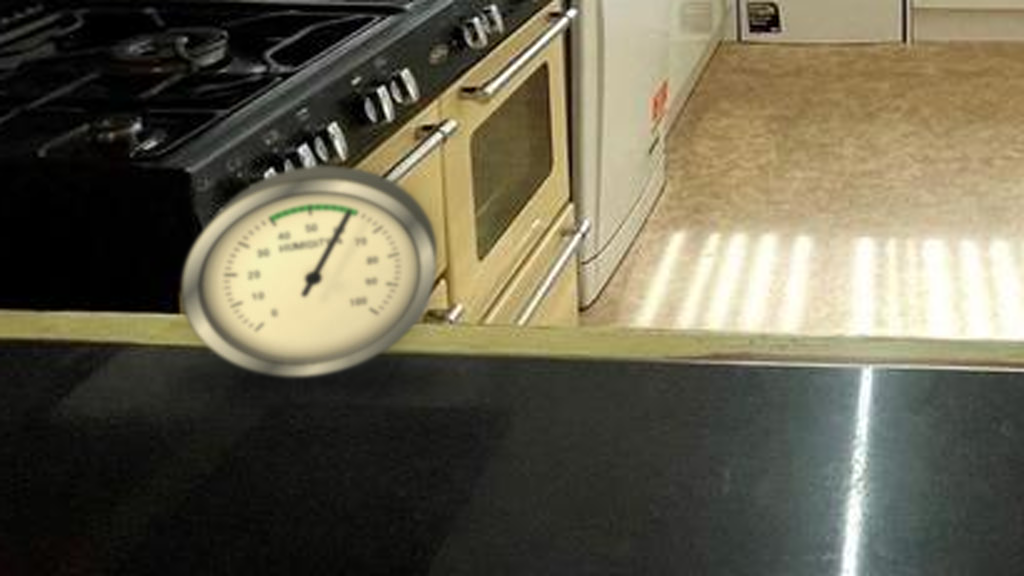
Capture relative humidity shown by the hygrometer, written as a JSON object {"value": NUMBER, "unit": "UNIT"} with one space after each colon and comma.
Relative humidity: {"value": 60, "unit": "%"}
